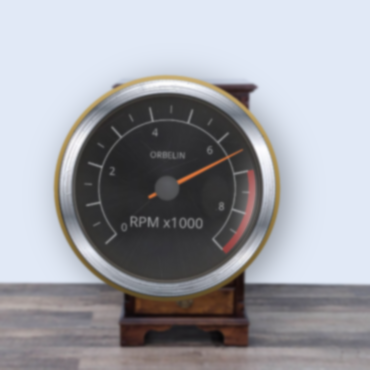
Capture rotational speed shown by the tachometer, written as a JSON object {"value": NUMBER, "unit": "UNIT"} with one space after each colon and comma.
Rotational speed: {"value": 6500, "unit": "rpm"}
